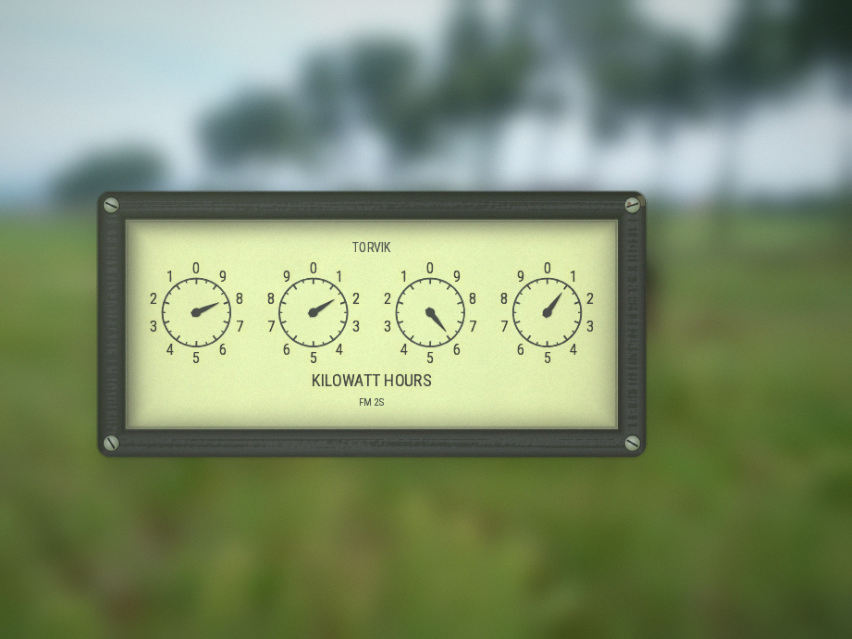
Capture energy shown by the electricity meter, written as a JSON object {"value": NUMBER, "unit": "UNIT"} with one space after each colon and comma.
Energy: {"value": 8161, "unit": "kWh"}
